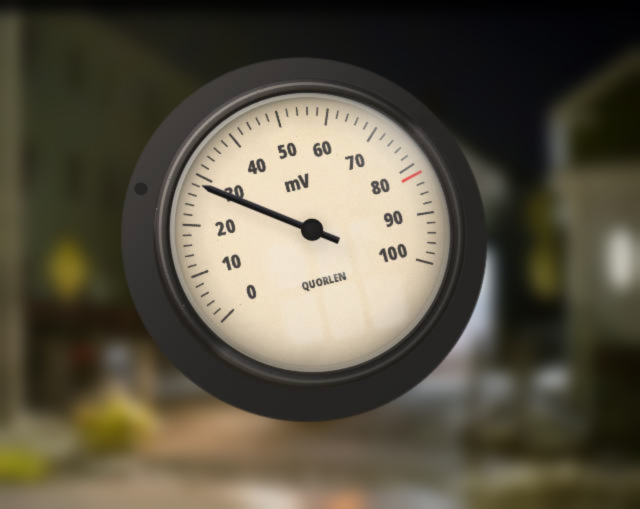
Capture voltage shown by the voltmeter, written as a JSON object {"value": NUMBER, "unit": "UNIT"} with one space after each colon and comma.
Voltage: {"value": 28, "unit": "mV"}
